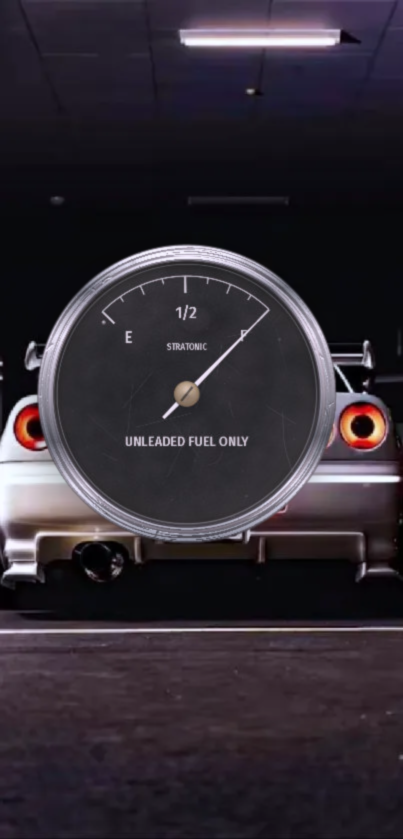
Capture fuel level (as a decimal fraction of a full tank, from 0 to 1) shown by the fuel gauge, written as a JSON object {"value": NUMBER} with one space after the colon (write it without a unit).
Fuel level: {"value": 1}
